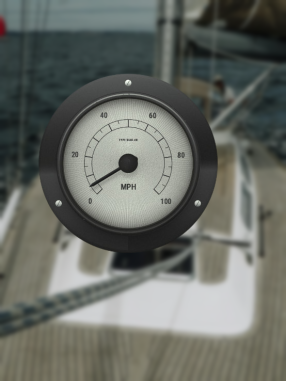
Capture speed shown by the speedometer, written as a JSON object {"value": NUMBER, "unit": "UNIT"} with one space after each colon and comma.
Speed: {"value": 5, "unit": "mph"}
